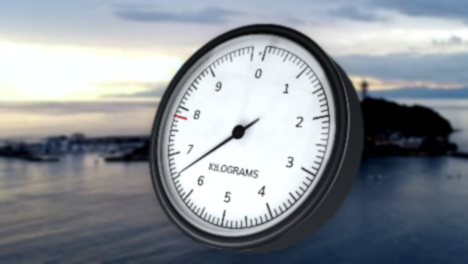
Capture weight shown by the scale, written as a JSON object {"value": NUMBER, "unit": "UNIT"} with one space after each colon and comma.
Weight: {"value": 6.5, "unit": "kg"}
